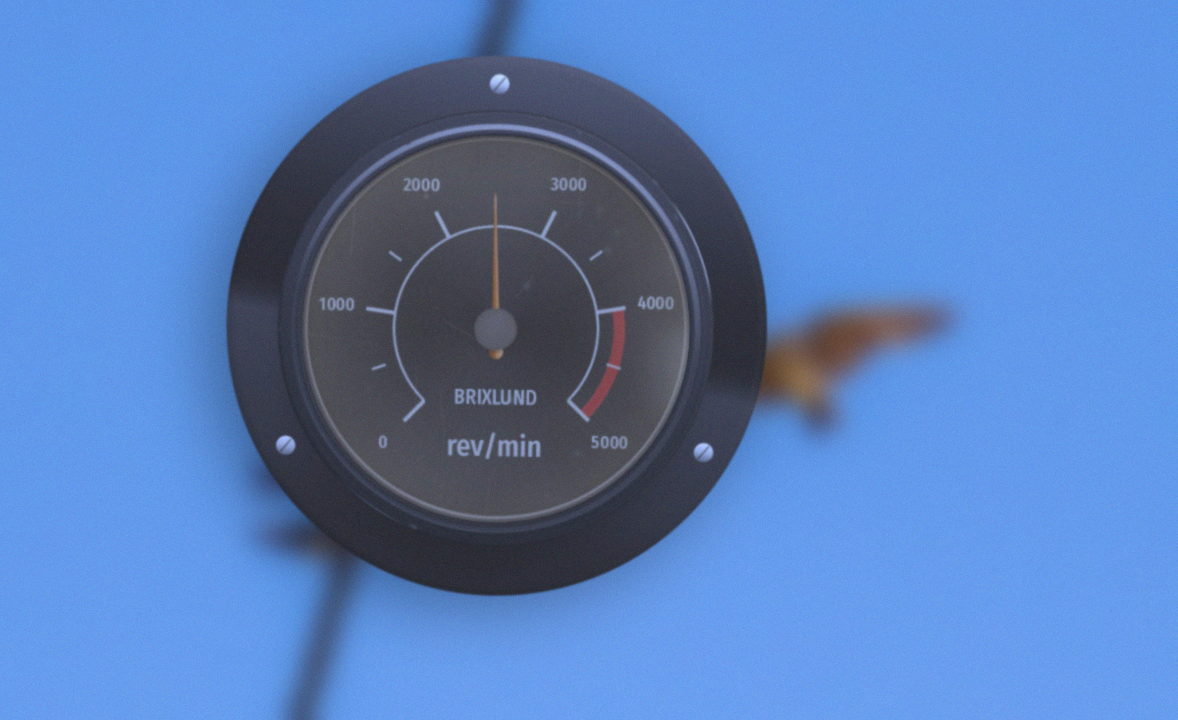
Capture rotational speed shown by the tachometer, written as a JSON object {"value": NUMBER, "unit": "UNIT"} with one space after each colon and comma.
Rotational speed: {"value": 2500, "unit": "rpm"}
